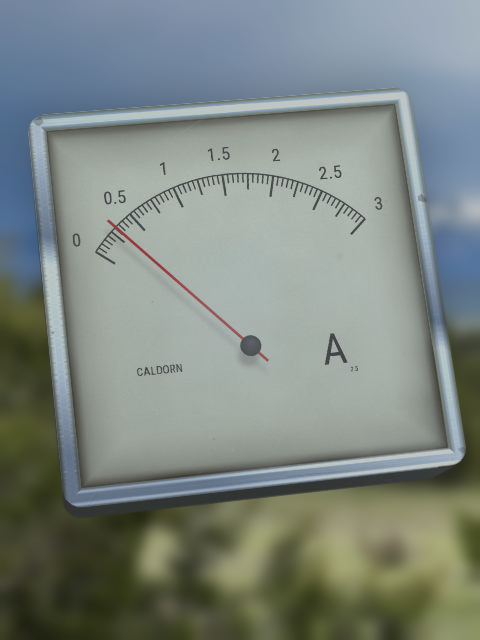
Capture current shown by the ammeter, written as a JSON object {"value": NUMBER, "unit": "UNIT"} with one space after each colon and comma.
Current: {"value": 0.3, "unit": "A"}
